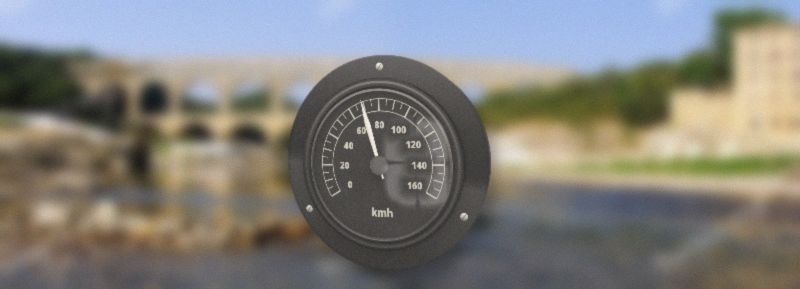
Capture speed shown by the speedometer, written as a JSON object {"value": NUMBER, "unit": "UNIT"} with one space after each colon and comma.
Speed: {"value": 70, "unit": "km/h"}
